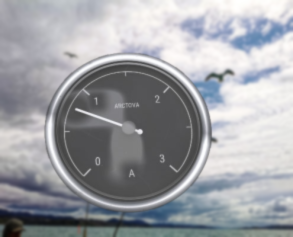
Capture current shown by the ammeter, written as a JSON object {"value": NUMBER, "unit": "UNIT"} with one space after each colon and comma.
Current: {"value": 0.75, "unit": "A"}
